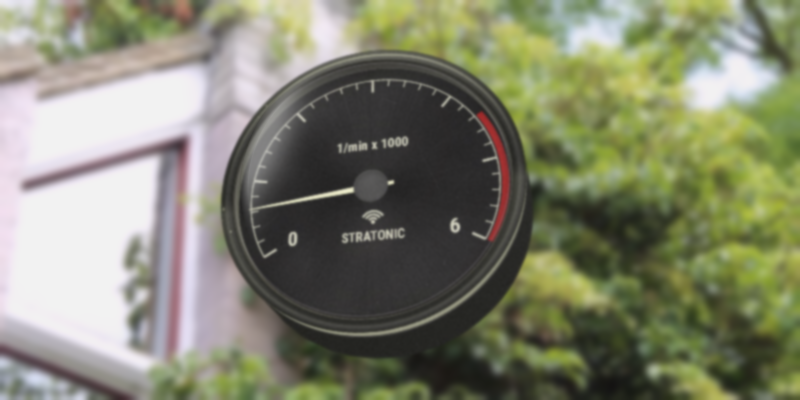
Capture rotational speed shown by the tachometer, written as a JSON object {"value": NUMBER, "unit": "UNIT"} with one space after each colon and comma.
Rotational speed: {"value": 600, "unit": "rpm"}
